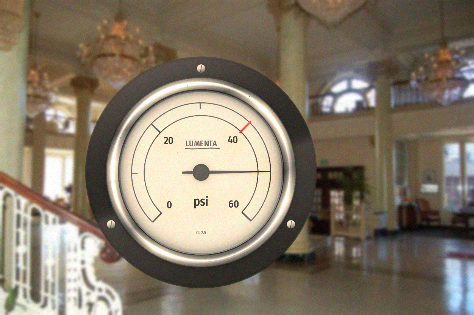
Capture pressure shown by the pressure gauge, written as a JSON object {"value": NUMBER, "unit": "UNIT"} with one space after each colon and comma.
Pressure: {"value": 50, "unit": "psi"}
